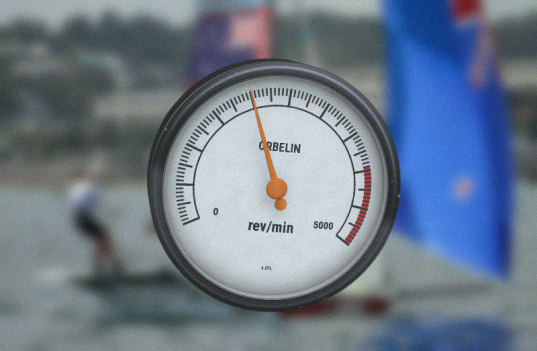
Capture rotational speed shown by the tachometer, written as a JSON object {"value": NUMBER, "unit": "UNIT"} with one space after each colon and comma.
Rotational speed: {"value": 2000, "unit": "rpm"}
